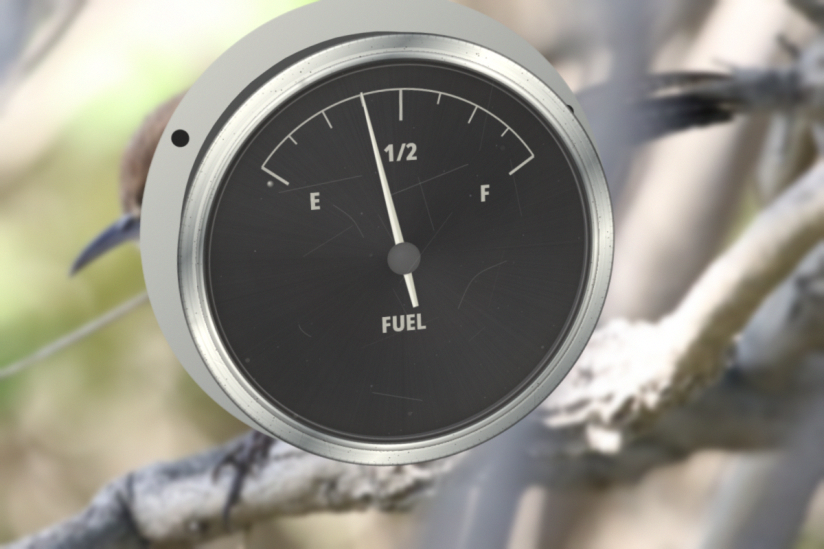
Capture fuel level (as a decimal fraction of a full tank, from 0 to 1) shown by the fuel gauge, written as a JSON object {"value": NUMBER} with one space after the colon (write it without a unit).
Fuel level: {"value": 0.375}
